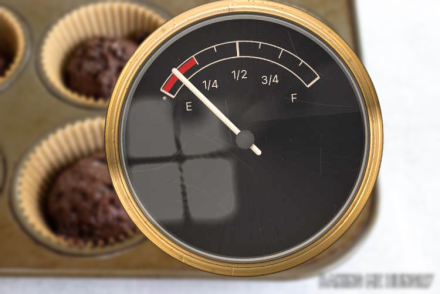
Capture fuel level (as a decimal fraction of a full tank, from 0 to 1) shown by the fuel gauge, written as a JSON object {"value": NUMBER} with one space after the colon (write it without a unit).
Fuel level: {"value": 0.125}
